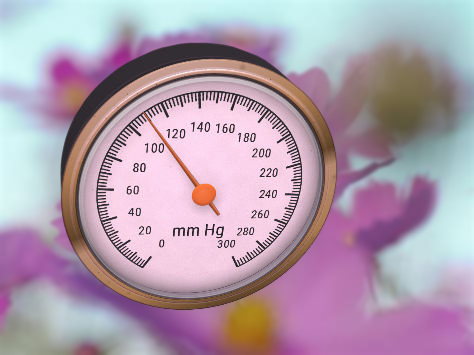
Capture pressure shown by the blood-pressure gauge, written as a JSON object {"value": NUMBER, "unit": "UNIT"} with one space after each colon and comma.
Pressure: {"value": 110, "unit": "mmHg"}
